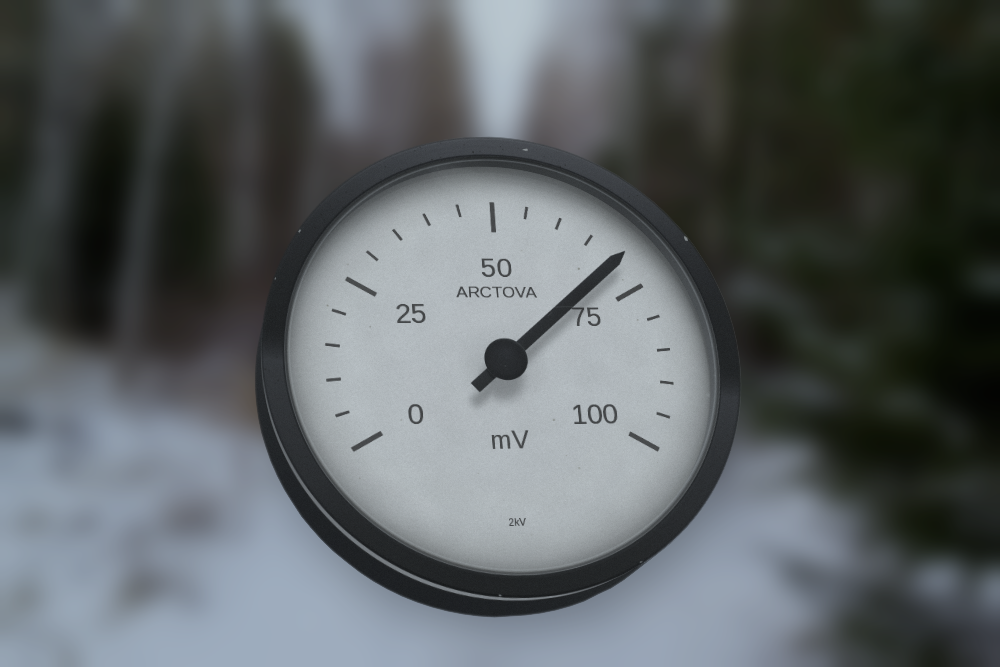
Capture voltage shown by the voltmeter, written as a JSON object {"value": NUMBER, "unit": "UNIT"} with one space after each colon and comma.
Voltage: {"value": 70, "unit": "mV"}
